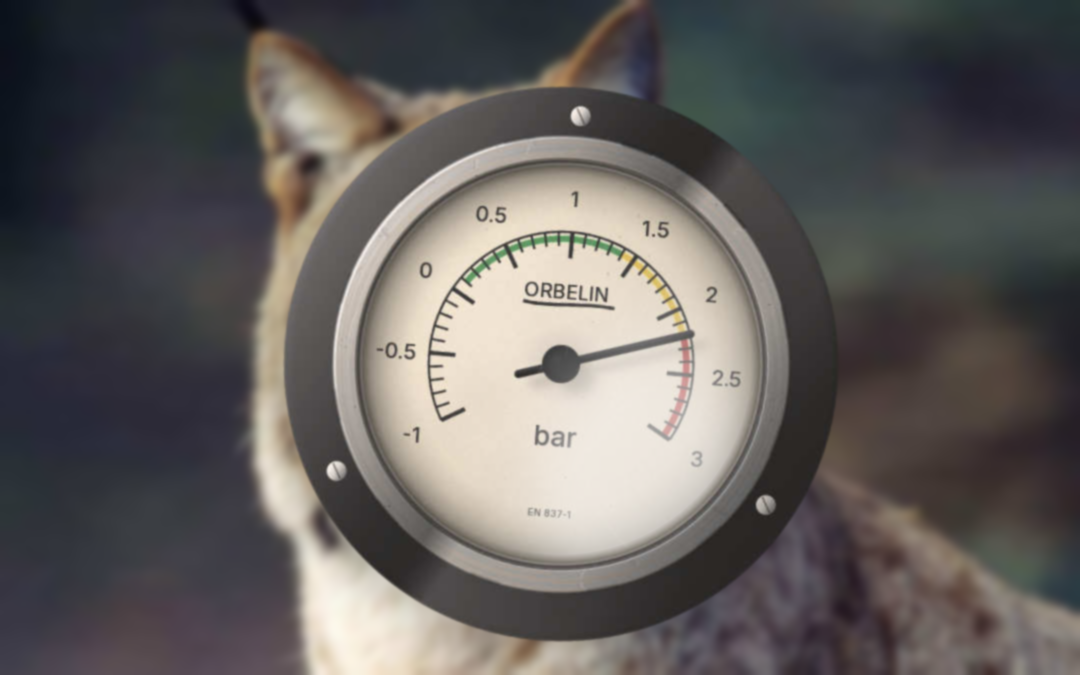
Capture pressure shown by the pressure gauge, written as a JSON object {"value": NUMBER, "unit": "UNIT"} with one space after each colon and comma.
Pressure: {"value": 2.2, "unit": "bar"}
